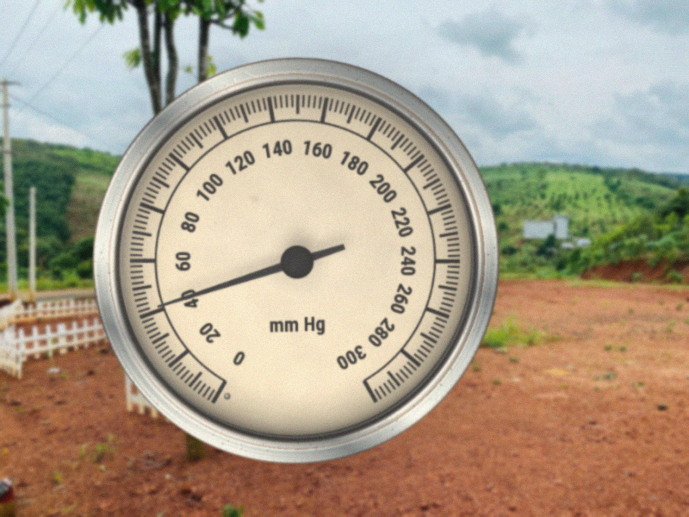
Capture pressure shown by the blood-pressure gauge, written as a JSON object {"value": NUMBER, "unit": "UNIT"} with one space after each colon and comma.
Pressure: {"value": 42, "unit": "mmHg"}
